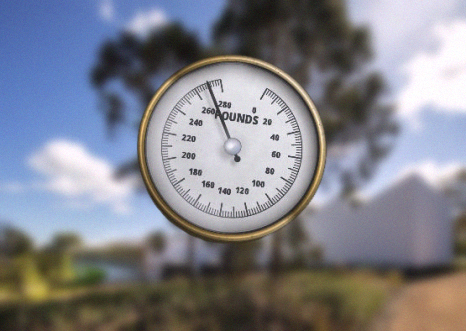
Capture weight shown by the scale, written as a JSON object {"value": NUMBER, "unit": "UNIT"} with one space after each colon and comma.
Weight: {"value": 270, "unit": "lb"}
